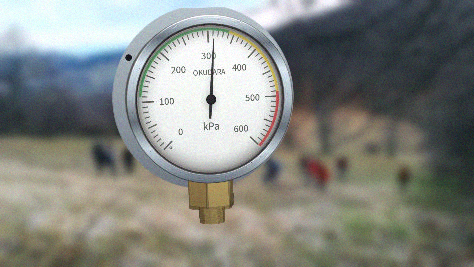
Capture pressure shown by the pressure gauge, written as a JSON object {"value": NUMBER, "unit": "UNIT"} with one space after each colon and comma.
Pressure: {"value": 310, "unit": "kPa"}
